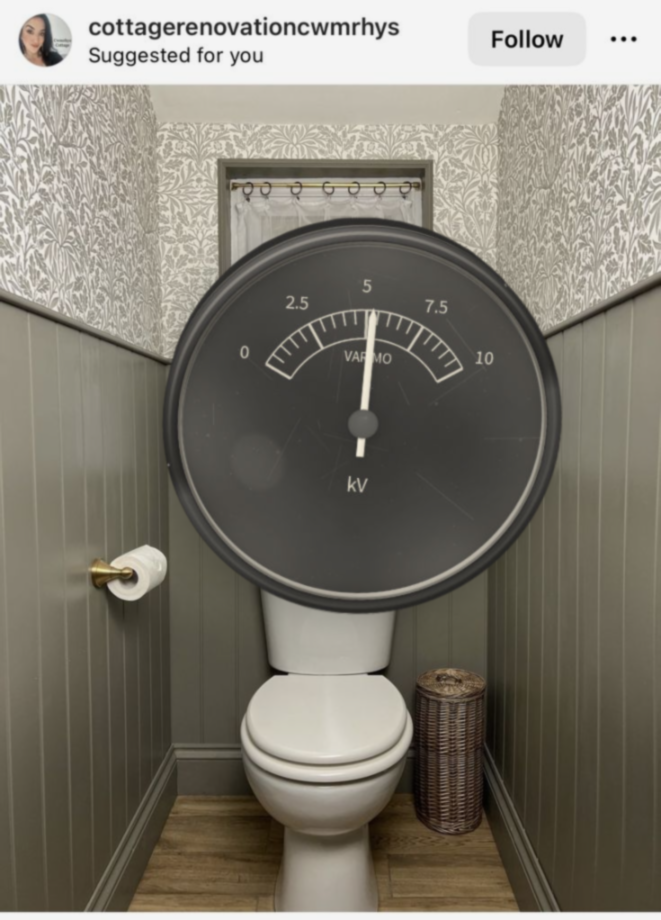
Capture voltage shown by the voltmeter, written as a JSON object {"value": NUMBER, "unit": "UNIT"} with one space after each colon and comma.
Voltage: {"value": 5.25, "unit": "kV"}
